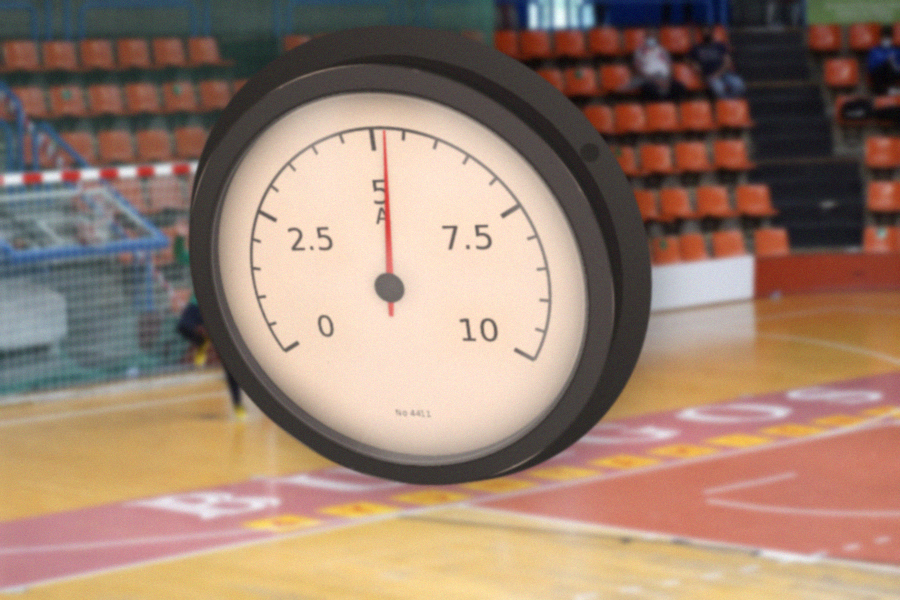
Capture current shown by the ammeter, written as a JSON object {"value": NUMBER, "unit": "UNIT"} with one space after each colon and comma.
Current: {"value": 5.25, "unit": "A"}
